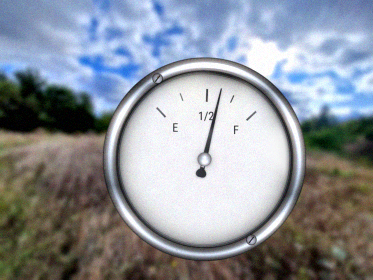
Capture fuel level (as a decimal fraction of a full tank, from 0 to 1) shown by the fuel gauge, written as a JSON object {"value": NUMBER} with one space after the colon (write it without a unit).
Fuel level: {"value": 0.625}
